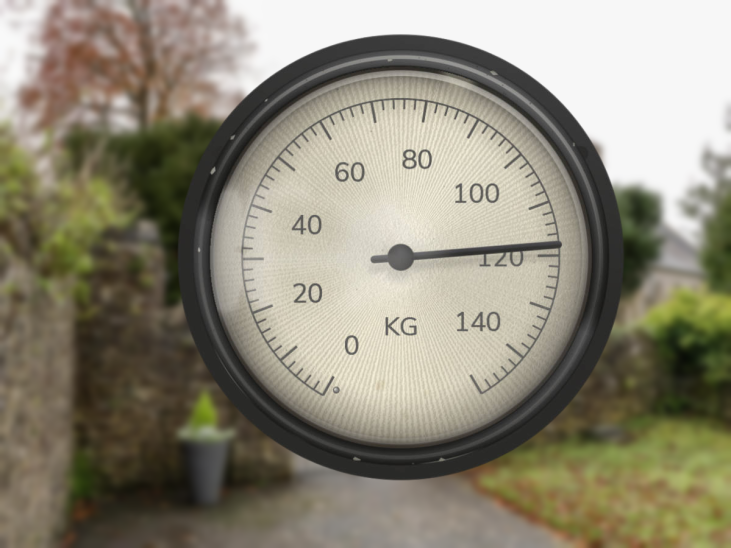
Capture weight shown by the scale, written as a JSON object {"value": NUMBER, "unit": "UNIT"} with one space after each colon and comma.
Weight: {"value": 118, "unit": "kg"}
